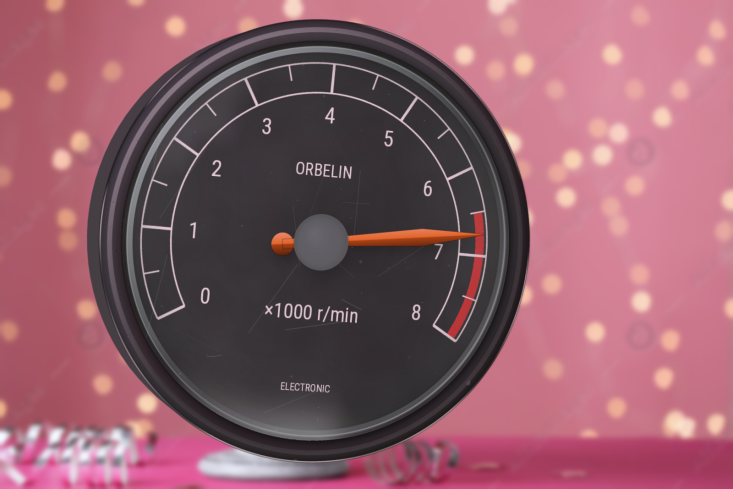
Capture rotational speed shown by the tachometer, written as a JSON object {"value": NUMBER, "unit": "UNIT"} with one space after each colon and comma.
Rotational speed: {"value": 6750, "unit": "rpm"}
